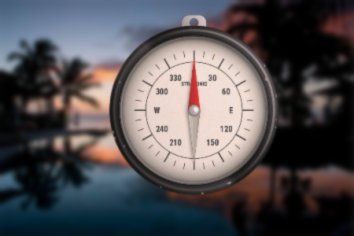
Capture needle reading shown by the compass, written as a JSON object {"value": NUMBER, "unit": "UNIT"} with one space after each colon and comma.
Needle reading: {"value": 0, "unit": "°"}
